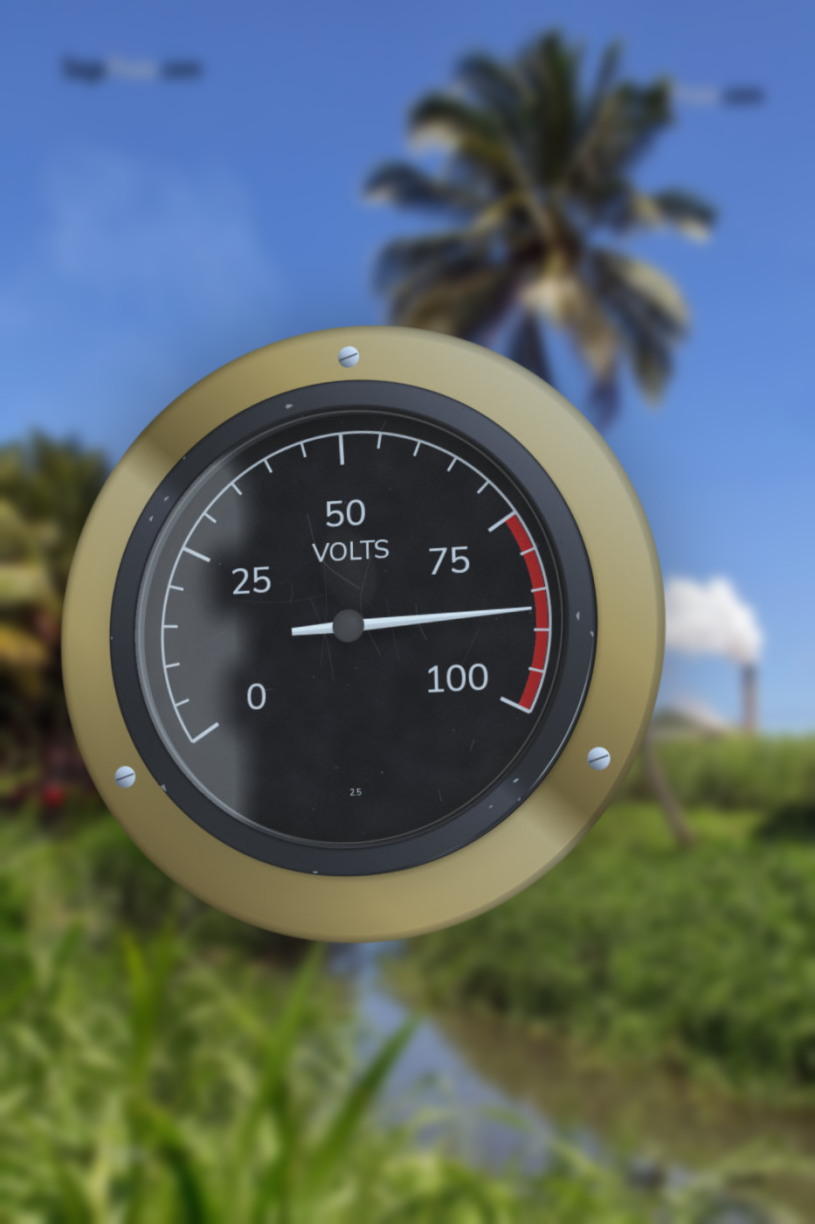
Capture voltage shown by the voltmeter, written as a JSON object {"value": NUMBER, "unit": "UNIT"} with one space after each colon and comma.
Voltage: {"value": 87.5, "unit": "V"}
